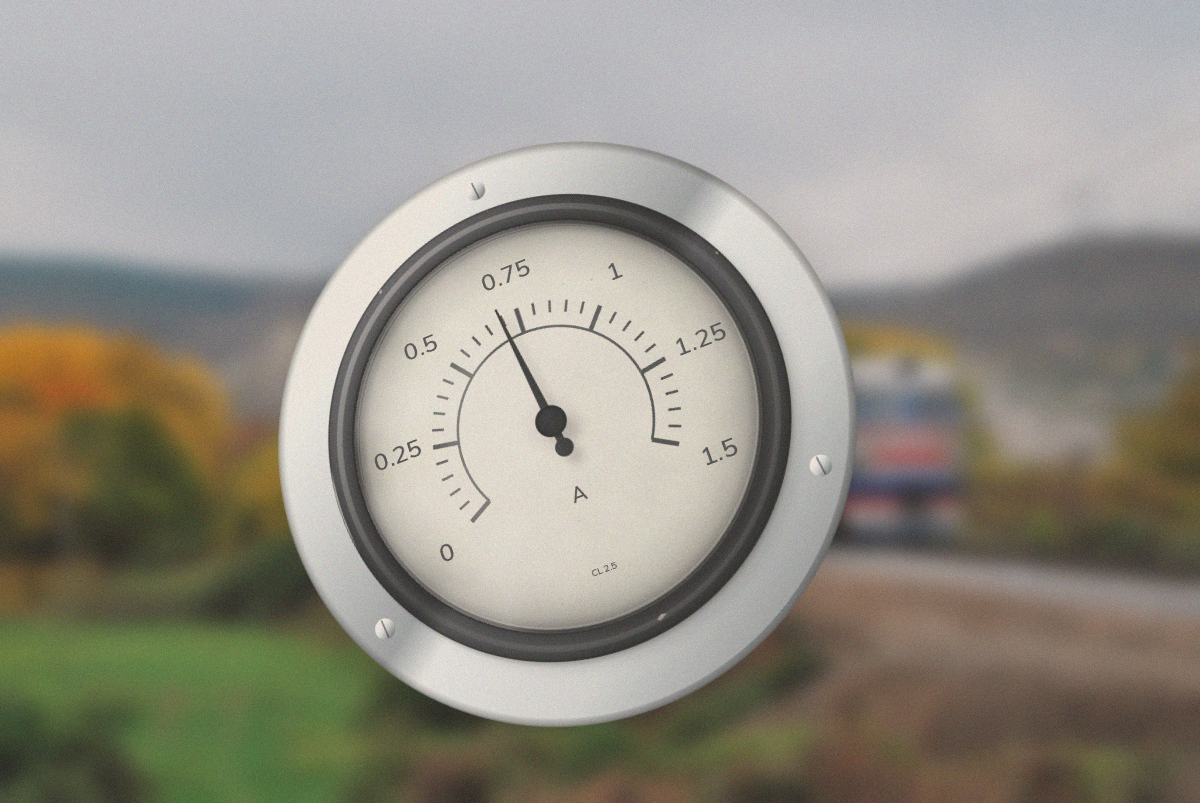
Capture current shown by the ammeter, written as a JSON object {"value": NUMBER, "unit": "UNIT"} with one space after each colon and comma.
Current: {"value": 0.7, "unit": "A"}
